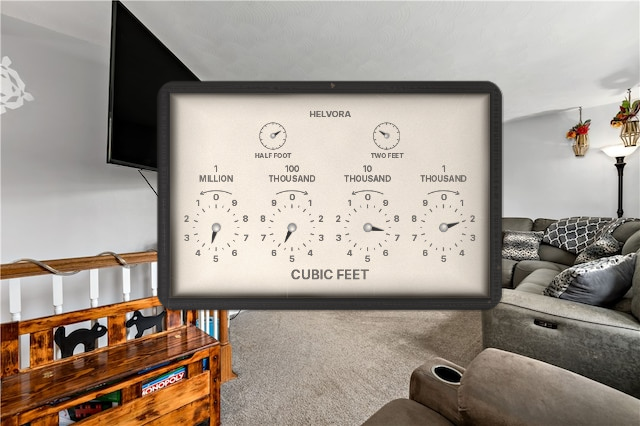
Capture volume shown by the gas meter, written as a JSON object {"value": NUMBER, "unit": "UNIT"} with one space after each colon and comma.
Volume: {"value": 457200, "unit": "ft³"}
